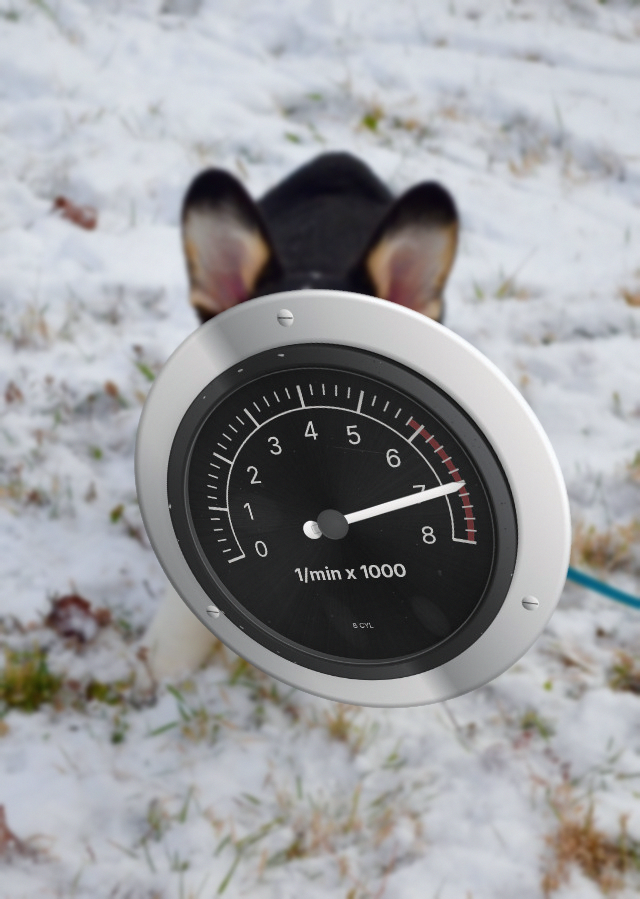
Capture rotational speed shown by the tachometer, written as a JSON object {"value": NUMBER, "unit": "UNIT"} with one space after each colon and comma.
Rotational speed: {"value": 7000, "unit": "rpm"}
